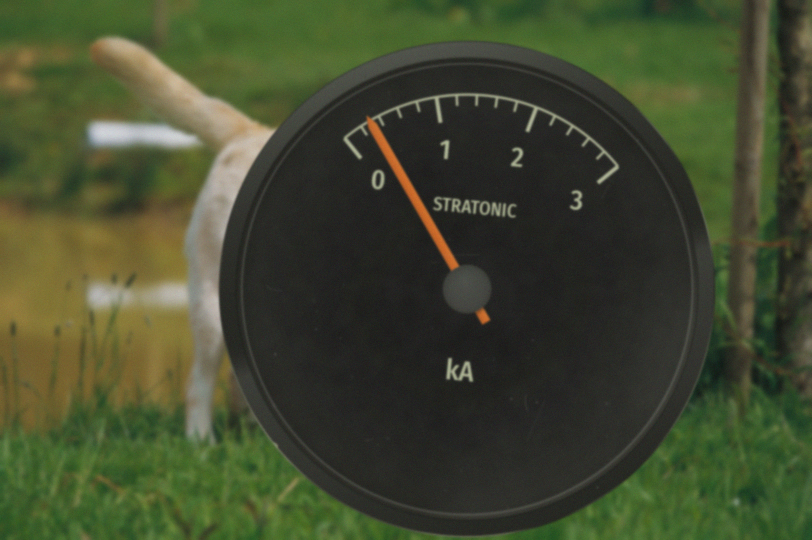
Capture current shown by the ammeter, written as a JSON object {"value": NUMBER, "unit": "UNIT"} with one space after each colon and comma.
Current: {"value": 0.3, "unit": "kA"}
